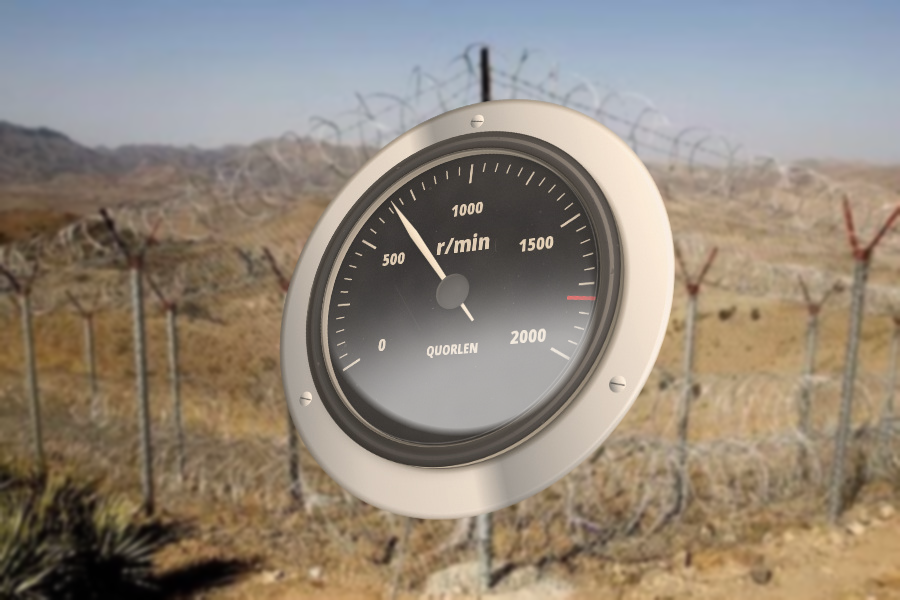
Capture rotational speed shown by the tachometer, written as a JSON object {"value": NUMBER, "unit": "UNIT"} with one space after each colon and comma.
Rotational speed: {"value": 675, "unit": "rpm"}
